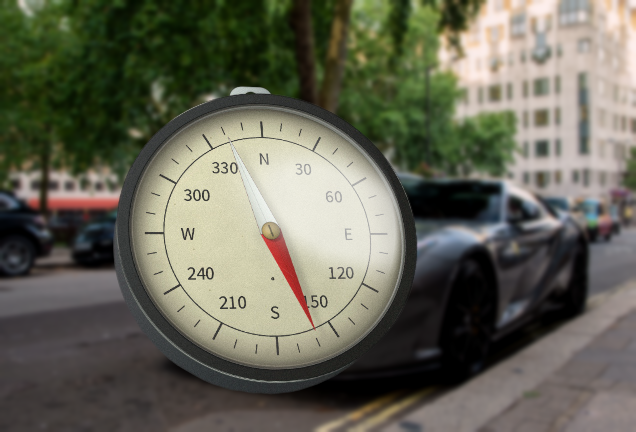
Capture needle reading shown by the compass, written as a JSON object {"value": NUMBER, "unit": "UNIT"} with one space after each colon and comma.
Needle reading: {"value": 160, "unit": "°"}
